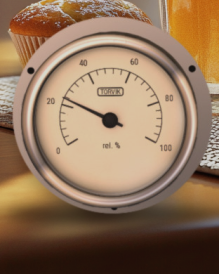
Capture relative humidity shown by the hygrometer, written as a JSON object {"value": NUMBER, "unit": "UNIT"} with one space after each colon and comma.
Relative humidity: {"value": 24, "unit": "%"}
